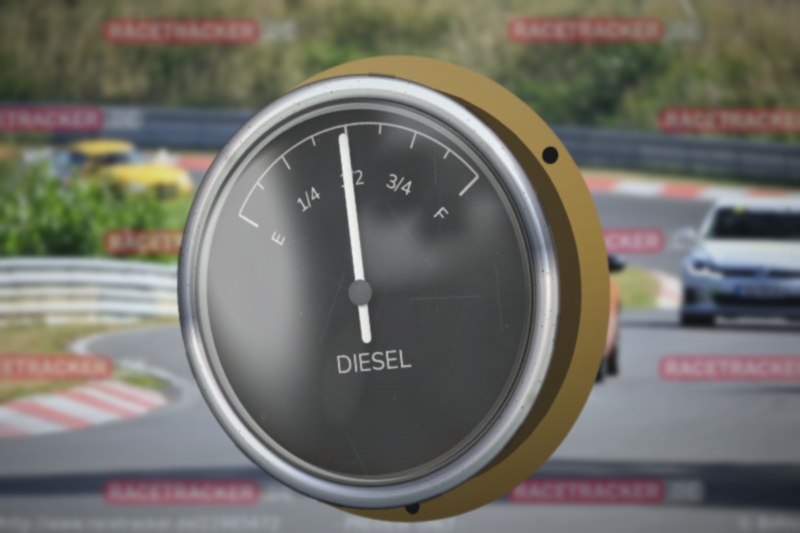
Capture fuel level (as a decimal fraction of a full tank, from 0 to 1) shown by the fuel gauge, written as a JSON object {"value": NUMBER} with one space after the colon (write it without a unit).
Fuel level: {"value": 0.5}
